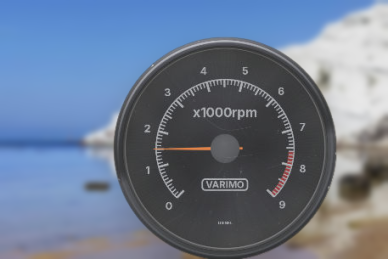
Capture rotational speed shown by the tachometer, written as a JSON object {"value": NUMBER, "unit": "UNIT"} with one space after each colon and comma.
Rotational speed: {"value": 1500, "unit": "rpm"}
